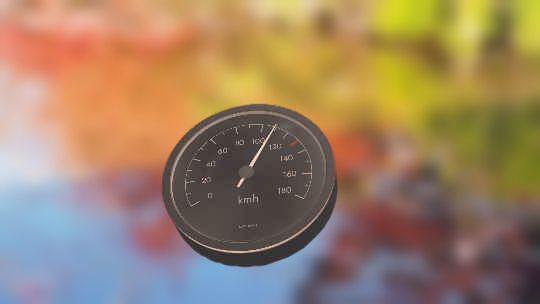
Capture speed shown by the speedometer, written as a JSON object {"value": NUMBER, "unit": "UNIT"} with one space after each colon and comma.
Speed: {"value": 110, "unit": "km/h"}
